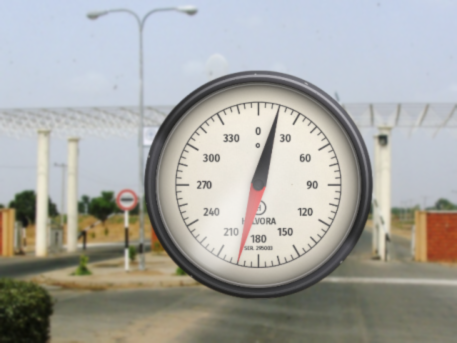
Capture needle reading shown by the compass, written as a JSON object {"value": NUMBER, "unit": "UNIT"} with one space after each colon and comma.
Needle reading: {"value": 195, "unit": "°"}
